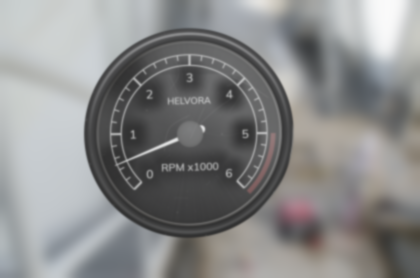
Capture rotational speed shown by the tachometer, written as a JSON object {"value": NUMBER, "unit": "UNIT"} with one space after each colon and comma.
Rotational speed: {"value": 500, "unit": "rpm"}
